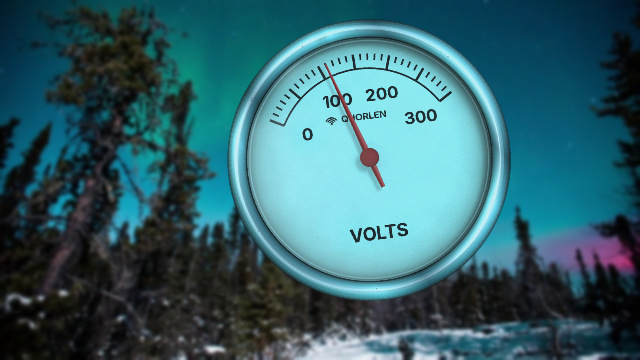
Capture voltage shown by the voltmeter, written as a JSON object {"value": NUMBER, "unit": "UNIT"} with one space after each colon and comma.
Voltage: {"value": 110, "unit": "V"}
